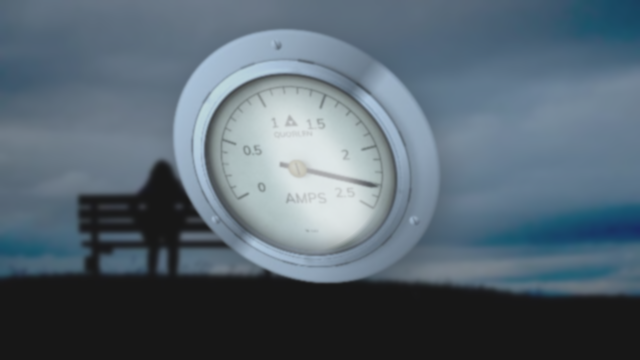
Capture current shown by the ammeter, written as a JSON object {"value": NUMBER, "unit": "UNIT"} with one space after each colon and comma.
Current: {"value": 2.3, "unit": "A"}
